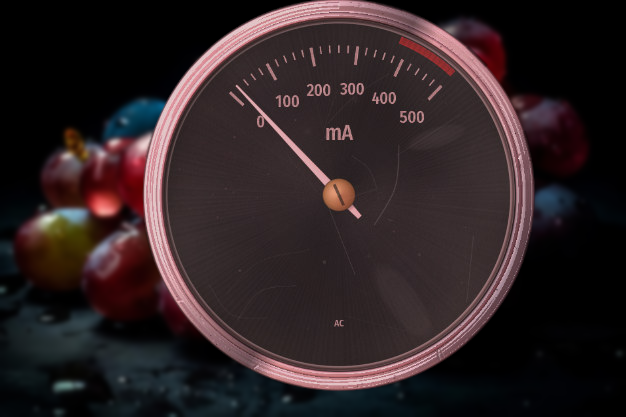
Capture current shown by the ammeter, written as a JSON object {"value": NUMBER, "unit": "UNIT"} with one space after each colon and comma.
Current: {"value": 20, "unit": "mA"}
